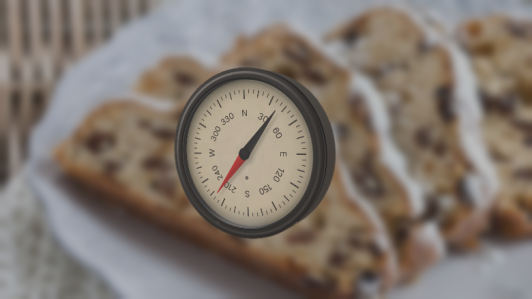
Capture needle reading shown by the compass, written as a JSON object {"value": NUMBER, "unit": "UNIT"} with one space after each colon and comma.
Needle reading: {"value": 220, "unit": "°"}
